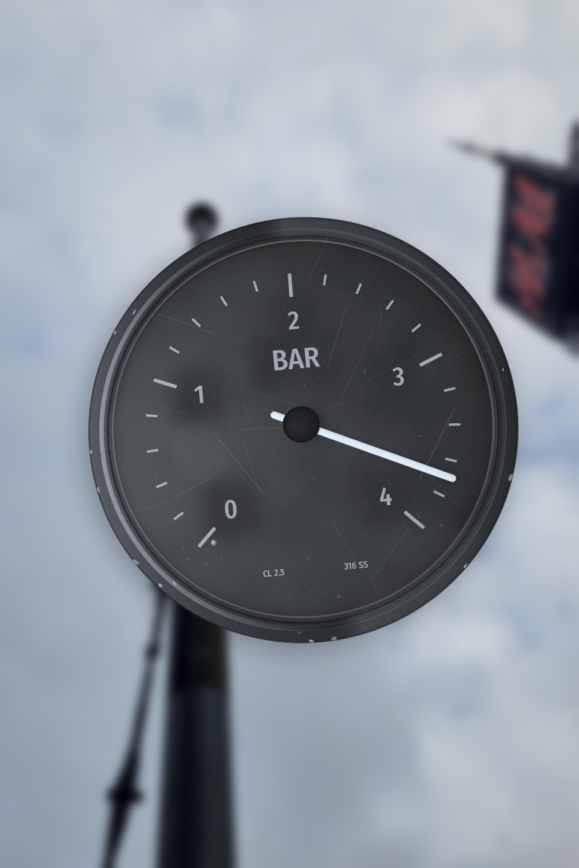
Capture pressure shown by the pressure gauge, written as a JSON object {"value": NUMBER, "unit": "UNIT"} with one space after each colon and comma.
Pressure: {"value": 3.7, "unit": "bar"}
